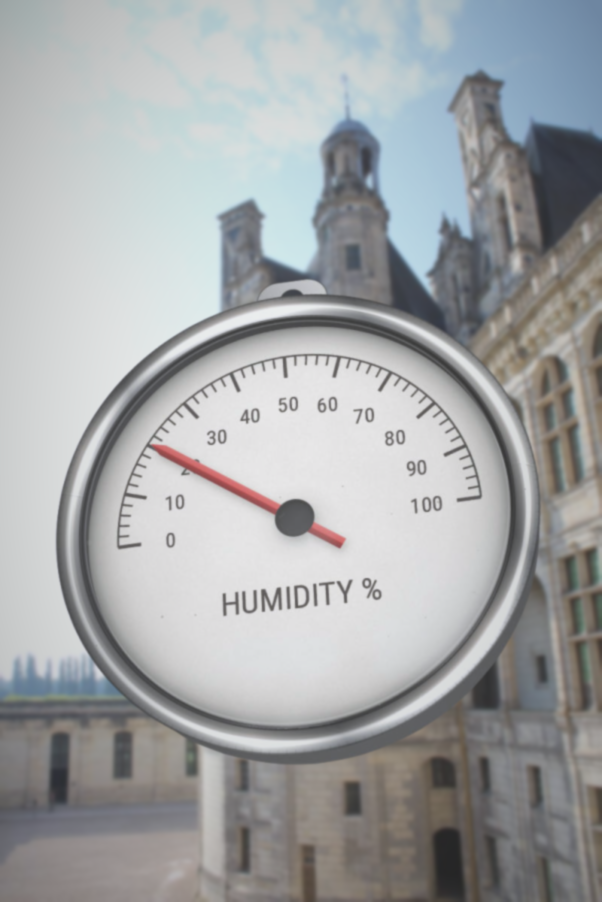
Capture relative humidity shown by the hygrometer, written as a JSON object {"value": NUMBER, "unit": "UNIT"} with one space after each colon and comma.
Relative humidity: {"value": 20, "unit": "%"}
